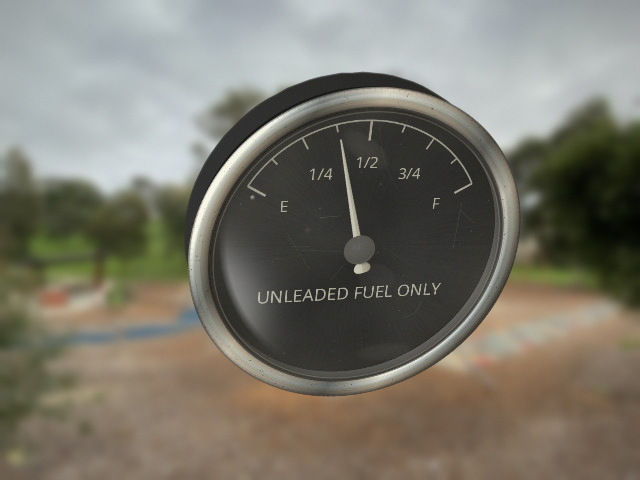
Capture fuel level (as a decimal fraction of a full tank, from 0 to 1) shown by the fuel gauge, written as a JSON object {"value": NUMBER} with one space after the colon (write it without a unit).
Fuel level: {"value": 0.375}
